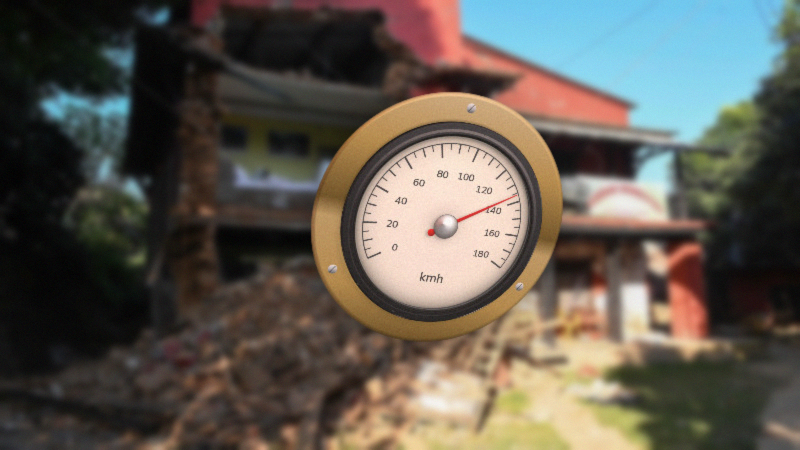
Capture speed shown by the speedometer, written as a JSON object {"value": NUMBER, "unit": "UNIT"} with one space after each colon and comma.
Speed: {"value": 135, "unit": "km/h"}
